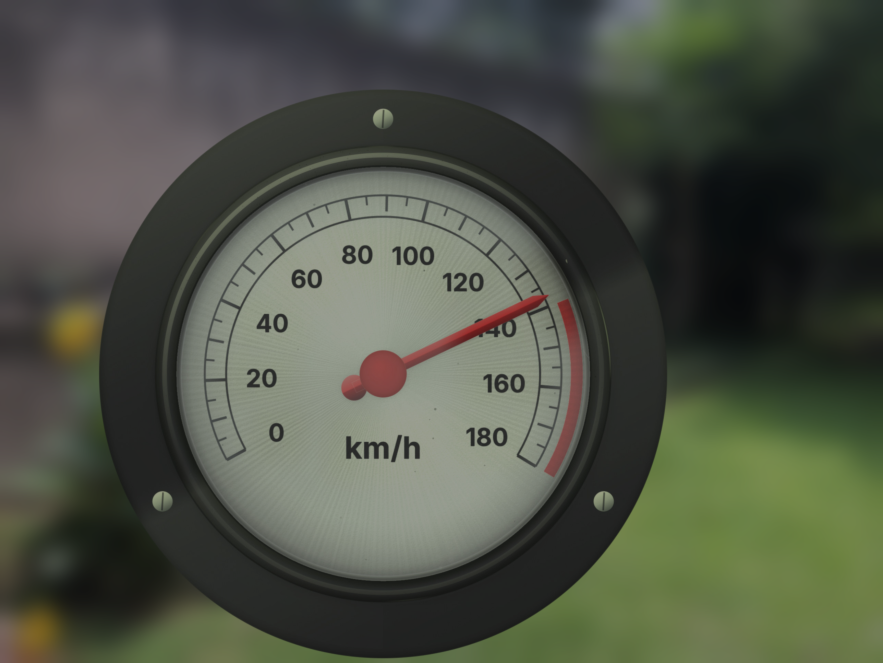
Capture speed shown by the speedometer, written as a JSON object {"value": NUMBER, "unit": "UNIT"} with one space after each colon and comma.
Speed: {"value": 137.5, "unit": "km/h"}
